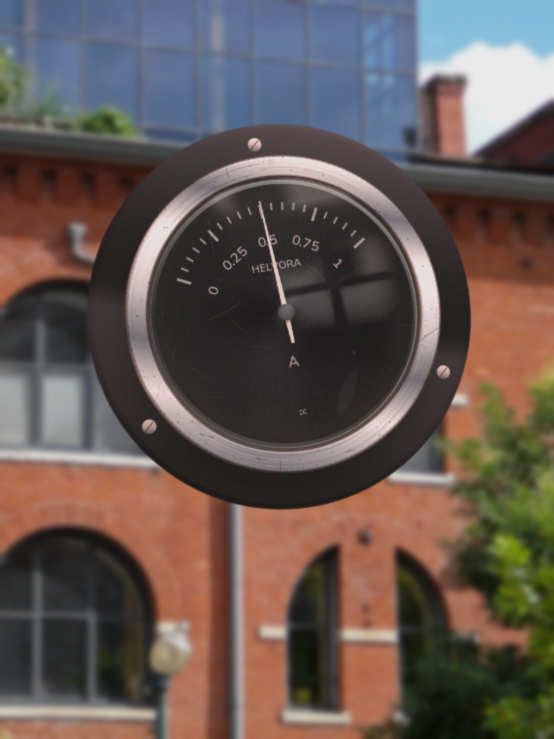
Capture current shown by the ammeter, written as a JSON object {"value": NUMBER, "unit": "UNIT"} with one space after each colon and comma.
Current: {"value": 0.5, "unit": "A"}
